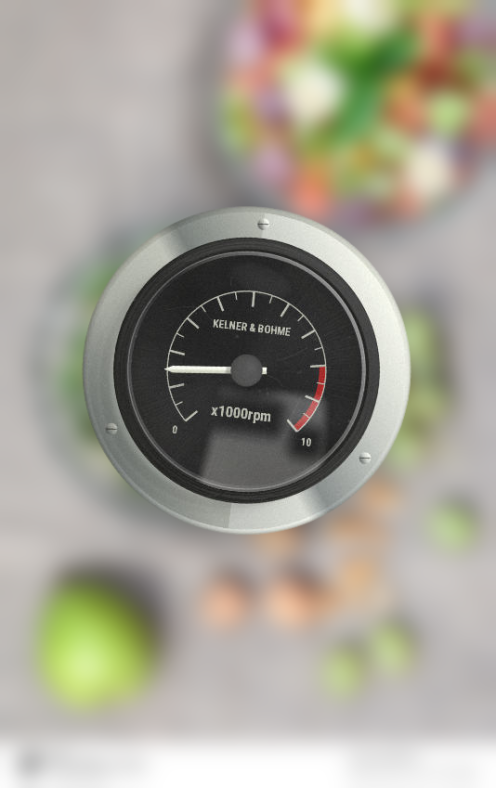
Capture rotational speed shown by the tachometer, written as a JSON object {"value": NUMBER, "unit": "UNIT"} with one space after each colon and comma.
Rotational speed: {"value": 1500, "unit": "rpm"}
